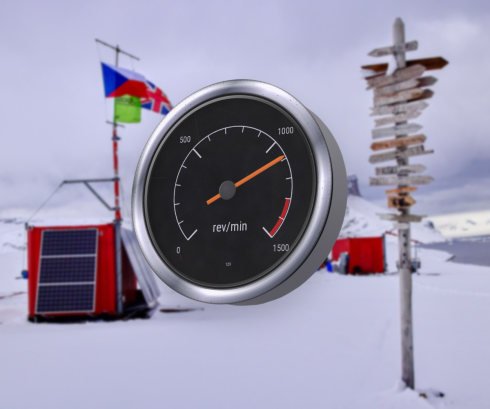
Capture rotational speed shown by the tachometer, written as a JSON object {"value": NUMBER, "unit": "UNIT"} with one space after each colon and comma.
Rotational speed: {"value": 1100, "unit": "rpm"}
